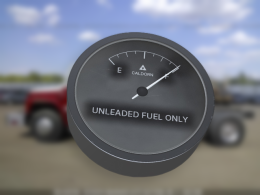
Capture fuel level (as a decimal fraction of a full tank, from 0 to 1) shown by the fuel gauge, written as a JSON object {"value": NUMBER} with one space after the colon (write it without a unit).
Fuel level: {"value": 1}
